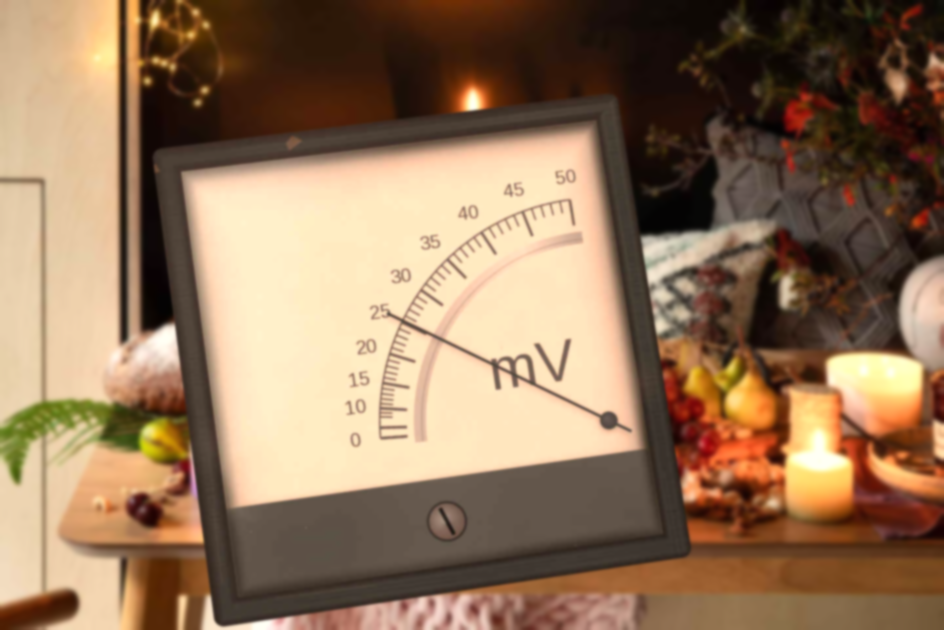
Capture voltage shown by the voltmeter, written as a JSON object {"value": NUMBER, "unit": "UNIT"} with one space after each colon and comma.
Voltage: {"value": 25, "unit": "mV"}
